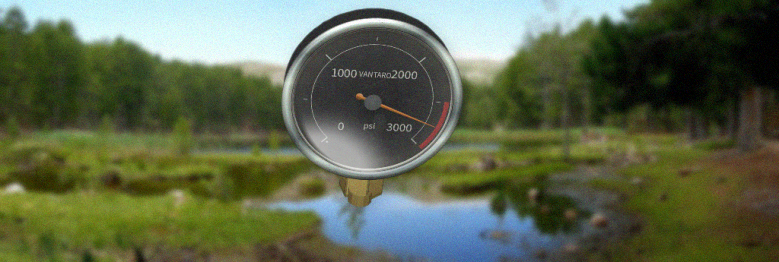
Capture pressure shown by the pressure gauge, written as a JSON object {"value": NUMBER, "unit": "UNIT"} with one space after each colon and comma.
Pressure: {"value": 2750, "unit": "psi"}
